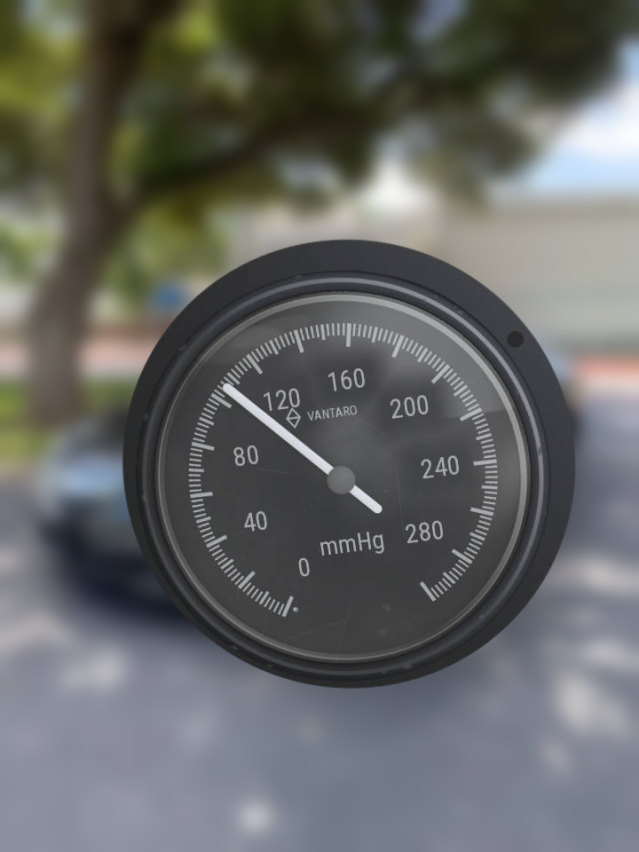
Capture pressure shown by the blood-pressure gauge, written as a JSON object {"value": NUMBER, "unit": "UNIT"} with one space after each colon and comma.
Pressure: {"value": 106, "unit": "mmHg"}
